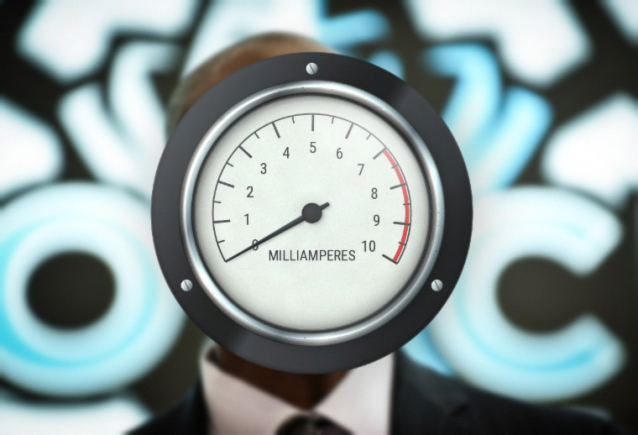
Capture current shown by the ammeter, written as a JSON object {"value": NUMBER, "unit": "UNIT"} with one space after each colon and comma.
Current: {"value": 0, "unit": "mA"}
